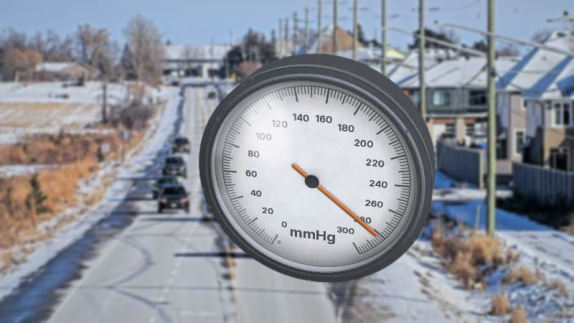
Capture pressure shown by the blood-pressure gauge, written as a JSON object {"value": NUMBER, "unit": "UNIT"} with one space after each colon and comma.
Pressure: {"value": 280, "unit": "mmHg"}
